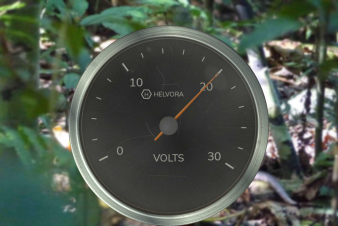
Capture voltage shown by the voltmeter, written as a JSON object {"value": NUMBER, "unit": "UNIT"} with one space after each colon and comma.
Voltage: {"value": 20, "unit": "V"}
